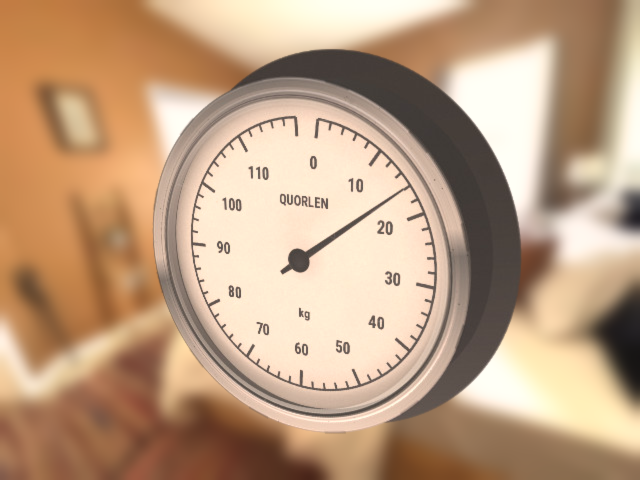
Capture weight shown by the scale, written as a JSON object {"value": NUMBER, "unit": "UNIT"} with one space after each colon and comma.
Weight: {"value": 16, "unit": "kg"}
